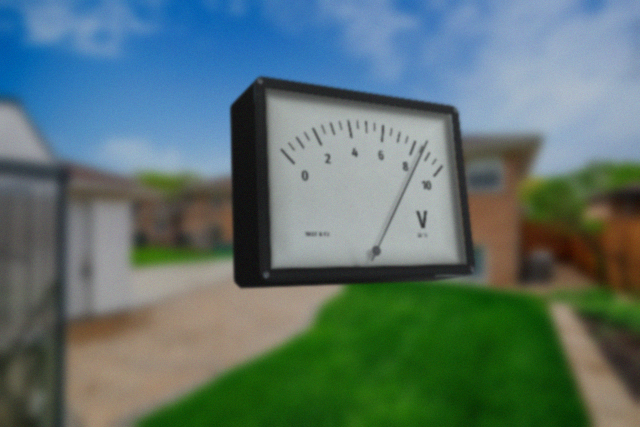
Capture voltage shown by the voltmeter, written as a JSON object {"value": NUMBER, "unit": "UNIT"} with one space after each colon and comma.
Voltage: {"value": 8.5, "unit": "V"}
